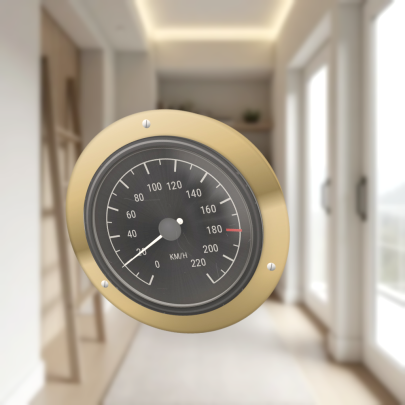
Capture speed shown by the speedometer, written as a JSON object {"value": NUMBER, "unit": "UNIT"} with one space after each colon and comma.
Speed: {"value": 20, "unit": "km/h"}
